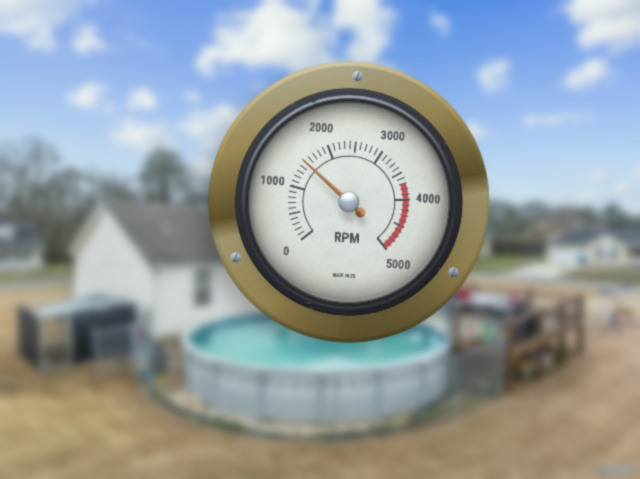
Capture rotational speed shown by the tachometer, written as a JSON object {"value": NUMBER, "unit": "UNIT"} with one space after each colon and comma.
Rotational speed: {"value": 1500, "unit": "rpm"}
